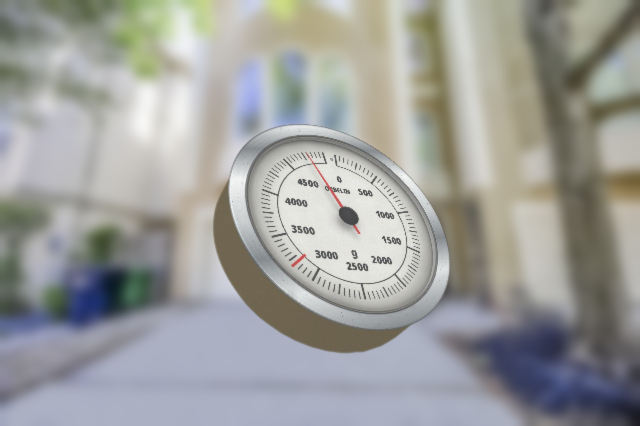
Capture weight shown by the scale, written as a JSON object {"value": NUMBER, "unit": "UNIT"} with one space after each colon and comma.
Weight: {"value": 4750, "unit": "g"}
